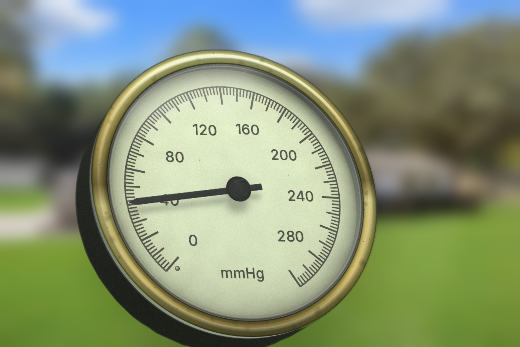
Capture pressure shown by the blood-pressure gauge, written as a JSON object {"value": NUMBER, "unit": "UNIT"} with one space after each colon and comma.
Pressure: {"value": 40, "unit": "mmHg"}
